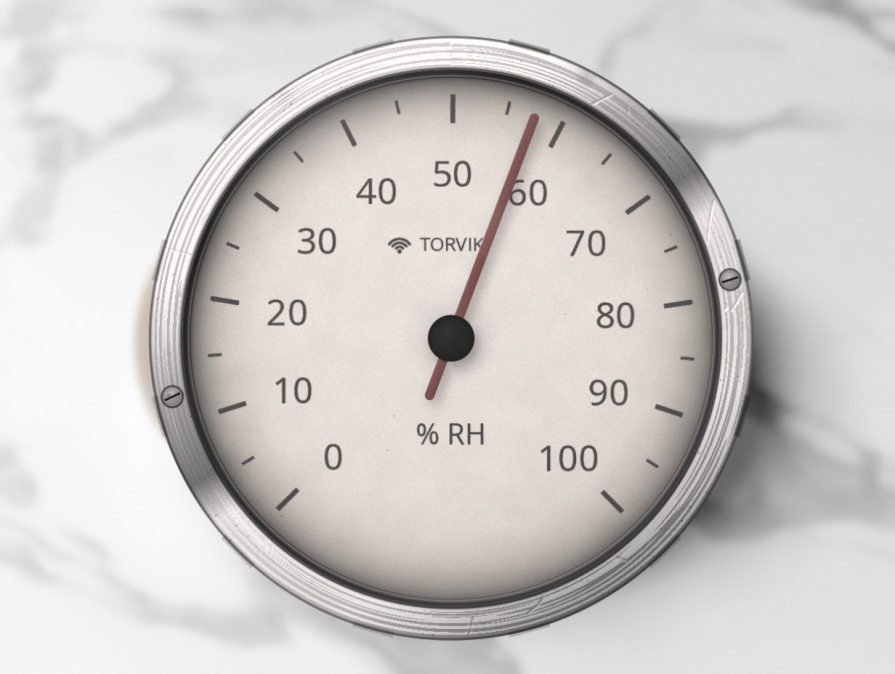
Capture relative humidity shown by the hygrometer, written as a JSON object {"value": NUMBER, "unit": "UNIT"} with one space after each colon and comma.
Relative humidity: {"value": 57.5, "unit": "%"}
